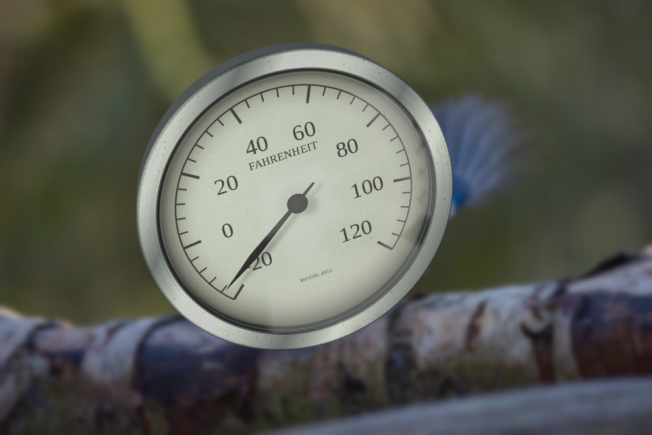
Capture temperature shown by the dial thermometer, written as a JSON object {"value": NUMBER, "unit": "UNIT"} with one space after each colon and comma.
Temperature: {"value": -16, "unit": "°F"}
